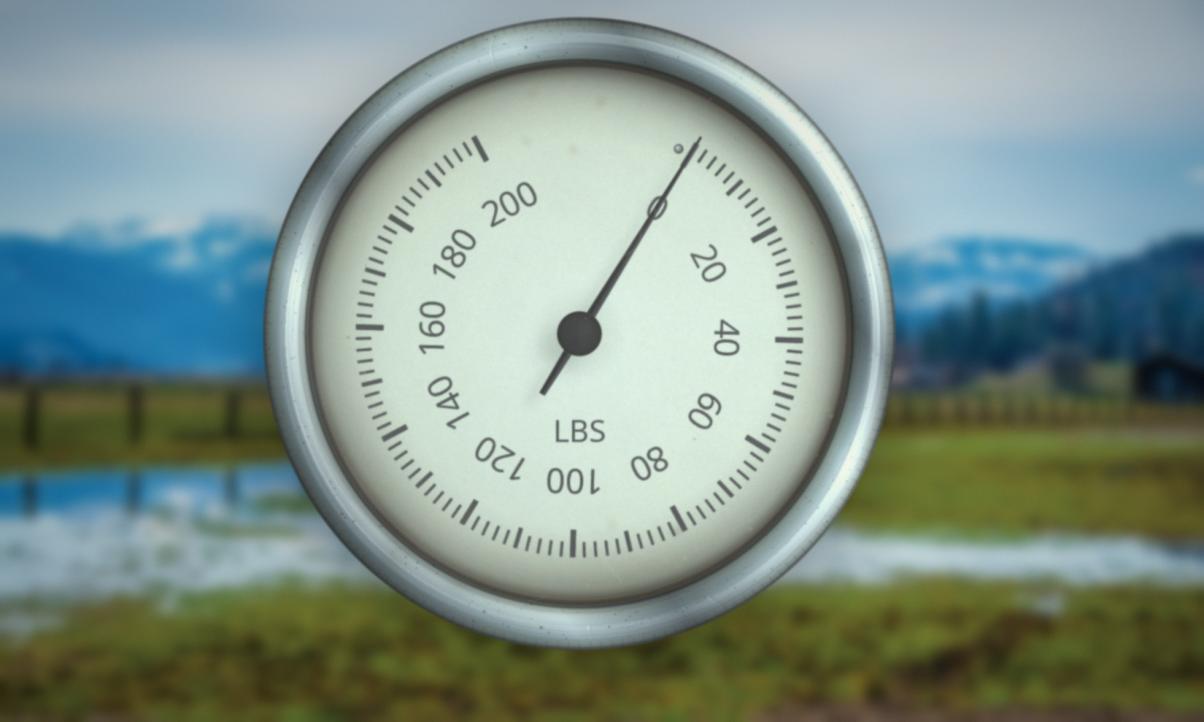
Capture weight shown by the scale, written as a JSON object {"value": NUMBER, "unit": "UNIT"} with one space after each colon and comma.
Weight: {"value": 0, "unit": "lb"}
